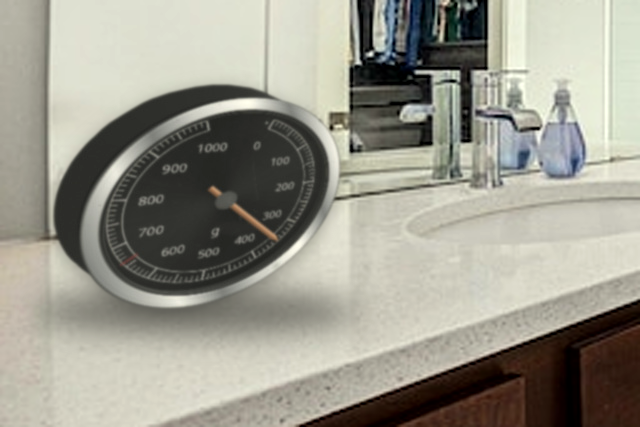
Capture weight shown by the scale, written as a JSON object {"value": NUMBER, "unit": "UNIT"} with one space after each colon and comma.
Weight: {"value": 350, "unit": "g"}
